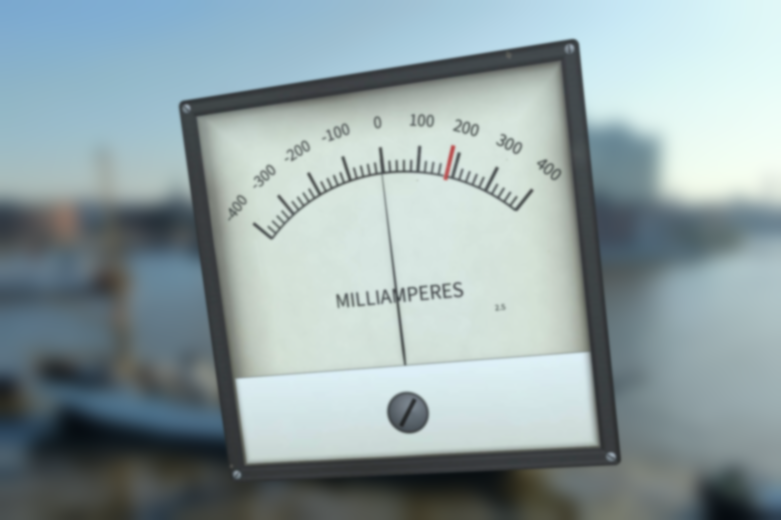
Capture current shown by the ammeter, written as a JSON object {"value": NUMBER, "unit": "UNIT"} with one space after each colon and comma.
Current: {"value": 0, "unit": "mA"}
